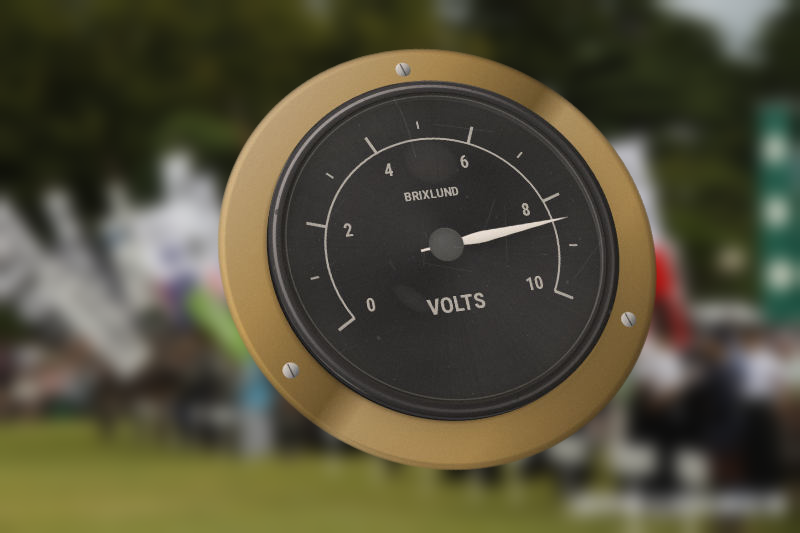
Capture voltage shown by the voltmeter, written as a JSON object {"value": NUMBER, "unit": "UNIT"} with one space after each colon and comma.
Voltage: {"value": 8.5, "unit": "V"}
